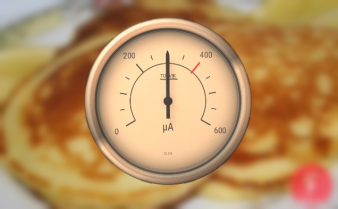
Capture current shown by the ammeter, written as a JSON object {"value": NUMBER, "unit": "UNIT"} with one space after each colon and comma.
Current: {"value": 300, "unit": "µA"}
